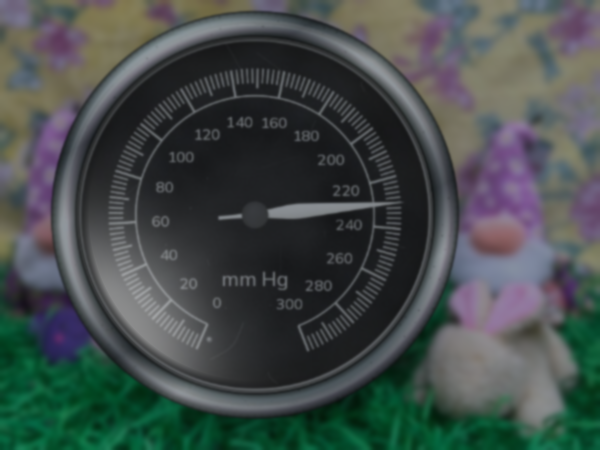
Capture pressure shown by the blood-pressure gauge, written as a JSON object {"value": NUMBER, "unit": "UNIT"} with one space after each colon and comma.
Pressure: {"value": 230, "unit": "mmHg"}
